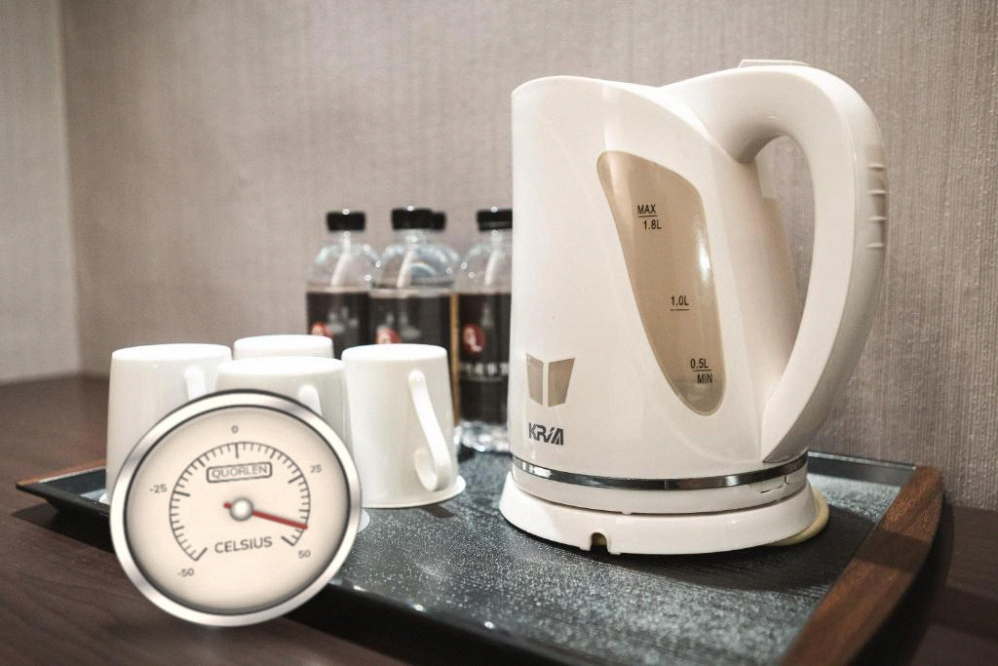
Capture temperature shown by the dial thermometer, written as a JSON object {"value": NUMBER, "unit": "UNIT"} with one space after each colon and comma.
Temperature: {"value": 42.5, "unit": "°C"}
